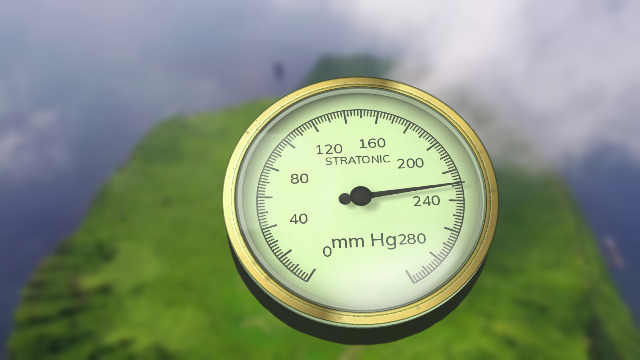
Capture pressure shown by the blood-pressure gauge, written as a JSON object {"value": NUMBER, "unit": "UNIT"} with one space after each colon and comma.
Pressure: {"value": 230, "unit": "mmHg"}
